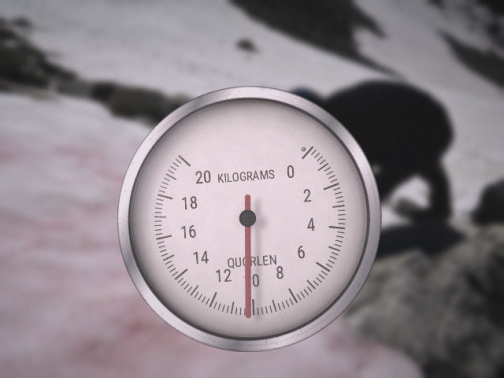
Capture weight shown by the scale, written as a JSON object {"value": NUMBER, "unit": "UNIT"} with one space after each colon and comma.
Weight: {"value": 10.2, "unit": "kg"}
